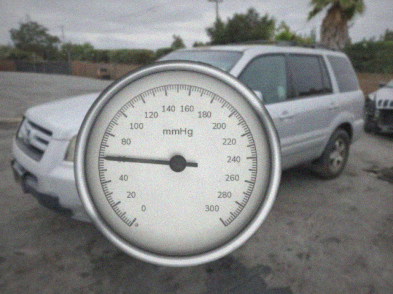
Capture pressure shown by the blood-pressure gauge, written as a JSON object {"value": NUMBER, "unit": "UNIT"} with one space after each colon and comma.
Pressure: {"value": 60, "unit": "mmHg"}
